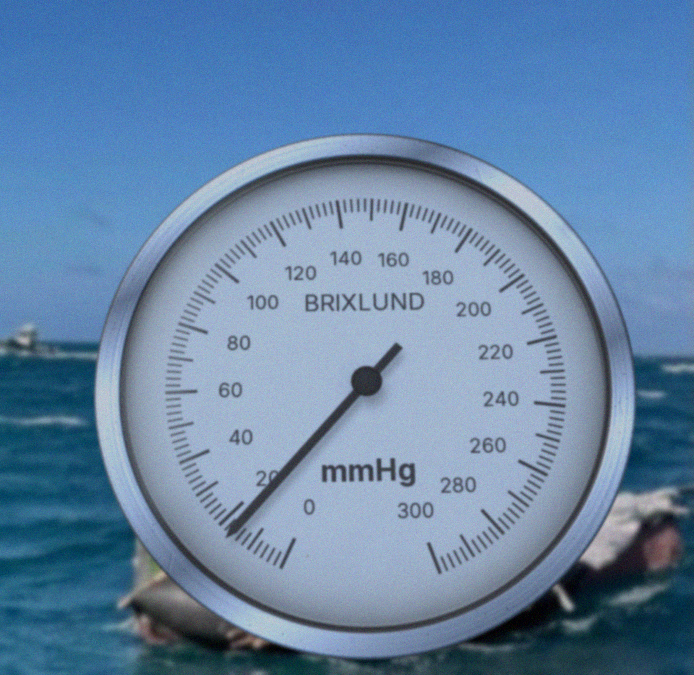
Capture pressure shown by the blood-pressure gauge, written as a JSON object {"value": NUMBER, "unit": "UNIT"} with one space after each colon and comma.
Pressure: {"value": 16, "unit": "mmHg"}
